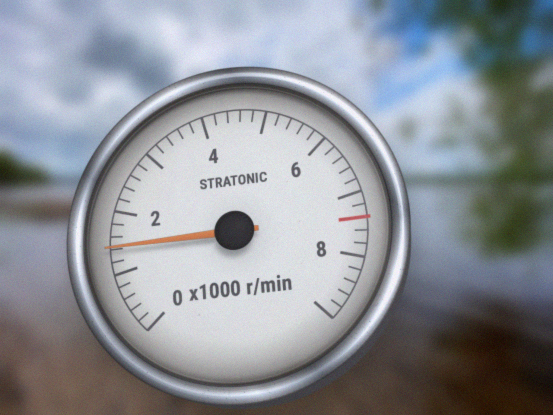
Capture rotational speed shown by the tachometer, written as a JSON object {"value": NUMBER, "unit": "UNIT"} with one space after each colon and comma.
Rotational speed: {"value": 1400, "unit": "rpm"}
